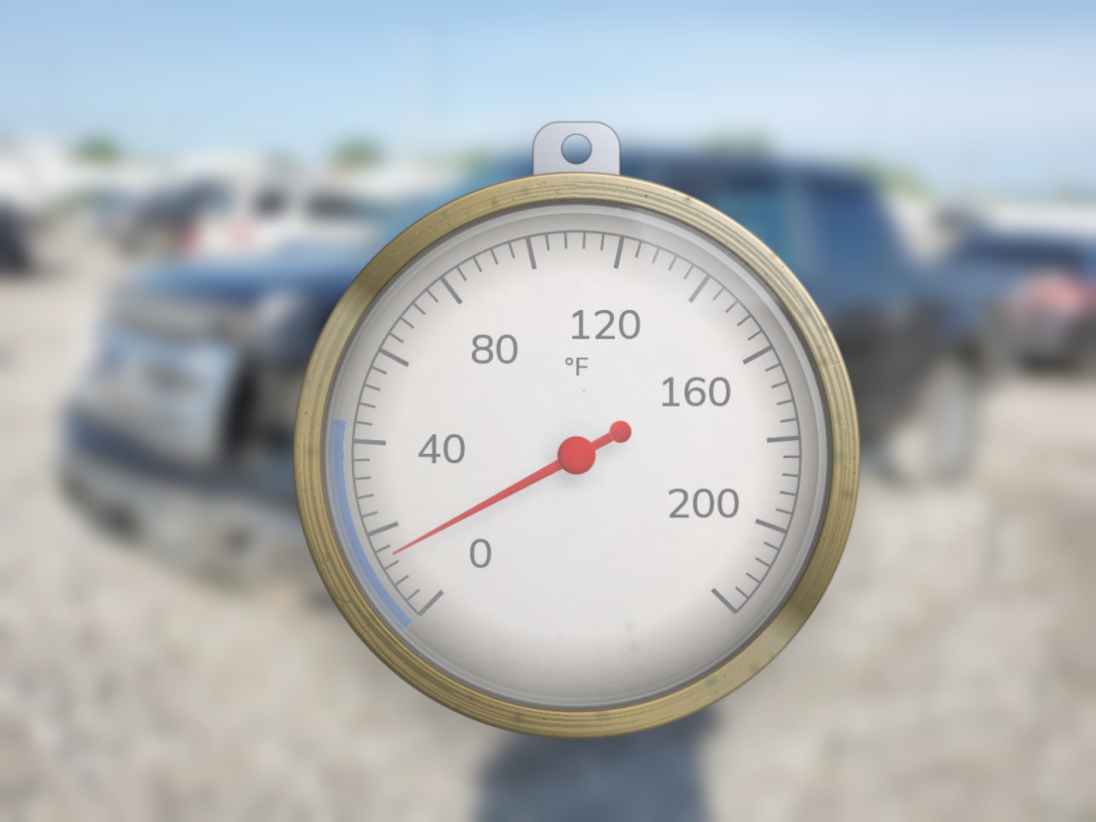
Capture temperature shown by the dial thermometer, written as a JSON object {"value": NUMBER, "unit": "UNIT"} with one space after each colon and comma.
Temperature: {"value": 14, "unit": "°F"}
